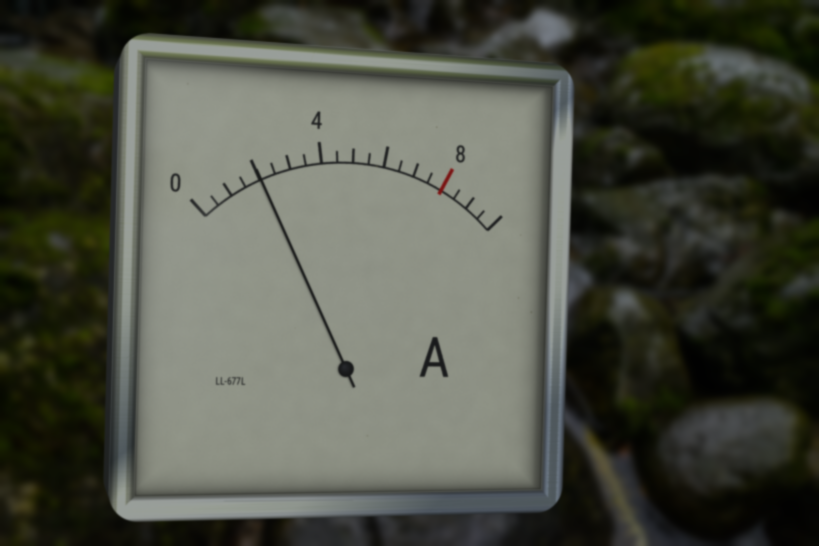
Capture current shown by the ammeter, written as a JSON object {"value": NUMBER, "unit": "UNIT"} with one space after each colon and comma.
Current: {"value": 2, "unit": "A"}
